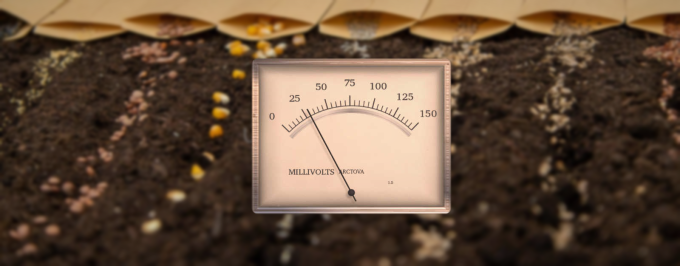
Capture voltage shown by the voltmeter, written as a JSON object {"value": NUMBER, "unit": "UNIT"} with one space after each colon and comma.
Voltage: {"value": 30, "unit": "mV"}
